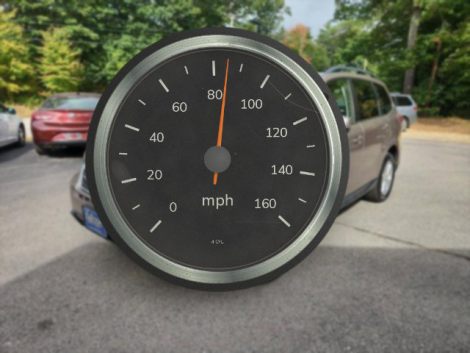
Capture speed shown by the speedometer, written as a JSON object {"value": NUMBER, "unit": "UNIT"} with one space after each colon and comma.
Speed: {"value": 85, "unit": "mph"}
